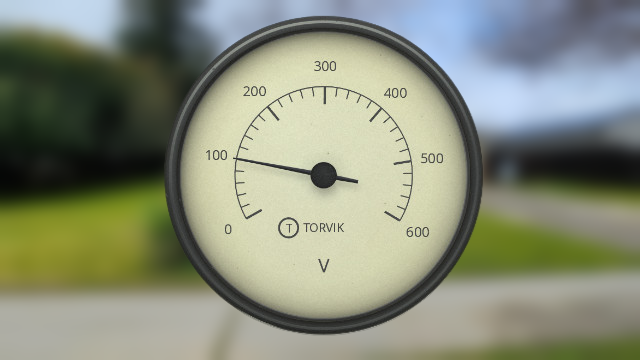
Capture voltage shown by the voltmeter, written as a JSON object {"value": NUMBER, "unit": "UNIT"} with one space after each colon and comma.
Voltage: {"value": 100, "unit": "V"}
